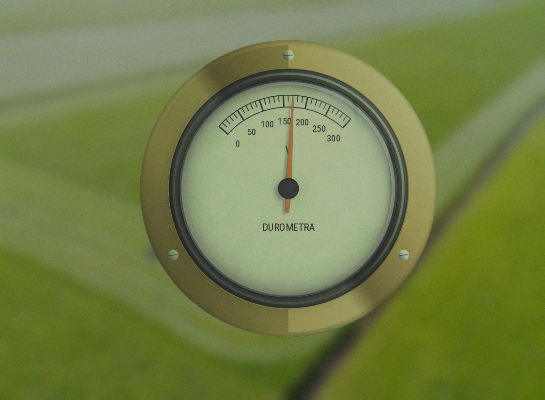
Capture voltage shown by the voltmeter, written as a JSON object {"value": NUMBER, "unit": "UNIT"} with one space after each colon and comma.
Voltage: {"value": 170, "unit": "V"}
